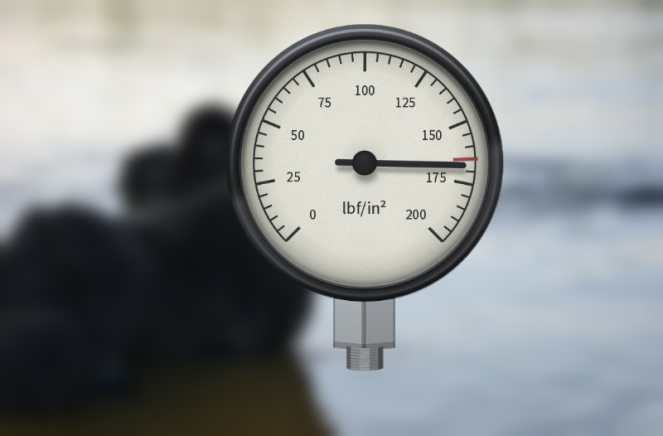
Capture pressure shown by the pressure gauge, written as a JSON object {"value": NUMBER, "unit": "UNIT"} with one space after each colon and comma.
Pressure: {"value": 167.5, "unit": "psi"}
